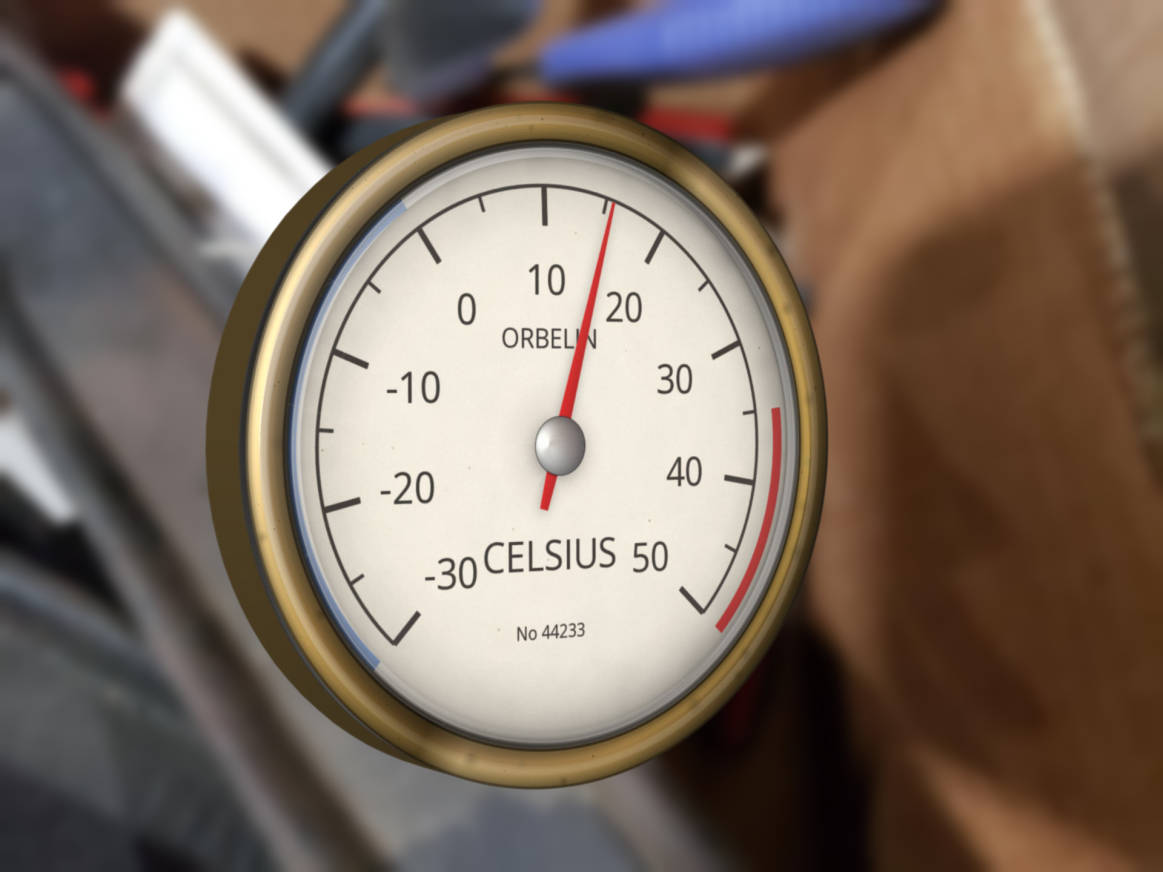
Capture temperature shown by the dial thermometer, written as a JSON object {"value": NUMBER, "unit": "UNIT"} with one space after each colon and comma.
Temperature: {"value": 15, "unit": "°C"}
